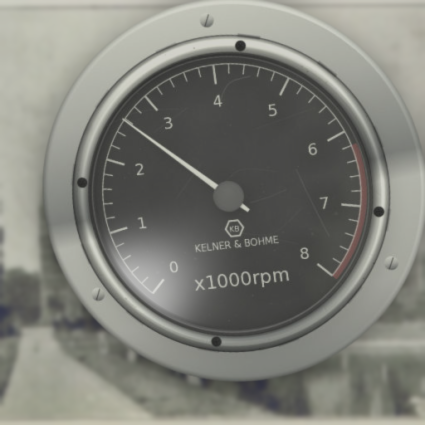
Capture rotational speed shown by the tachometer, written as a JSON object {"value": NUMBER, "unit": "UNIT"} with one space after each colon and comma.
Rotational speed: {"value": 2600, "unit": "rpm"}
